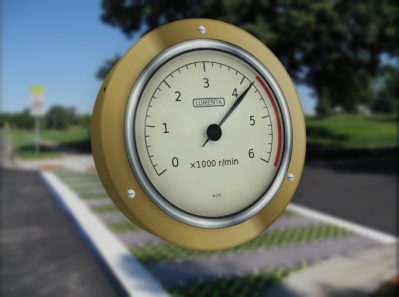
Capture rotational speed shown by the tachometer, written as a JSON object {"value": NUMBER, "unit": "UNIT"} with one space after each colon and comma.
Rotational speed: {"value": 4200, "unit": "rpm"}
